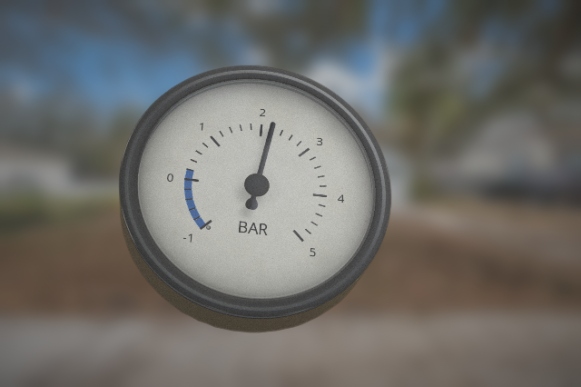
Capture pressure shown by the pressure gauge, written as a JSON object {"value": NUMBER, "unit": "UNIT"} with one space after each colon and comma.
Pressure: {"value": 2.2, "unit": "bar"}
